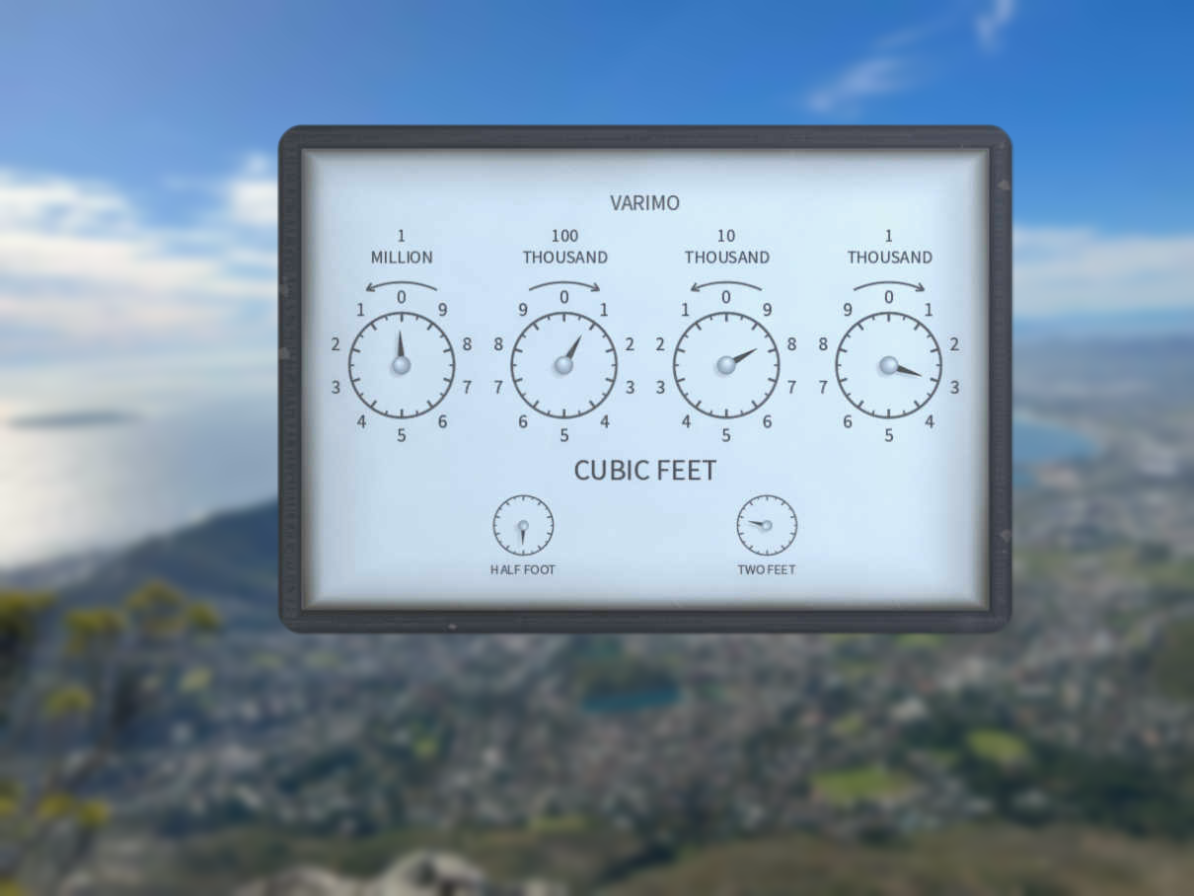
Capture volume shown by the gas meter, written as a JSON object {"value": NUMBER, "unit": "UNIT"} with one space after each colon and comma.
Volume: {"value": 8300, "unit": "ft³"}
